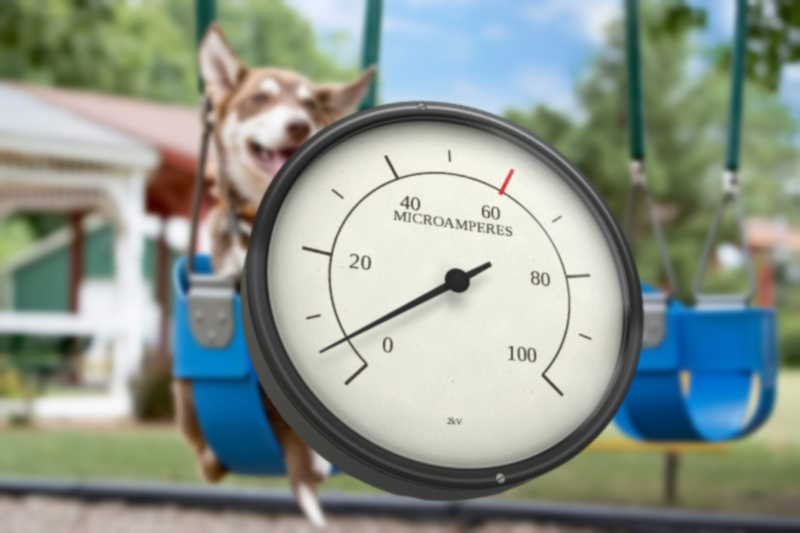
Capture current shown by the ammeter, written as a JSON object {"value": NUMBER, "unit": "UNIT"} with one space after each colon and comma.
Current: {"value": 5, "unit": "µA"}
